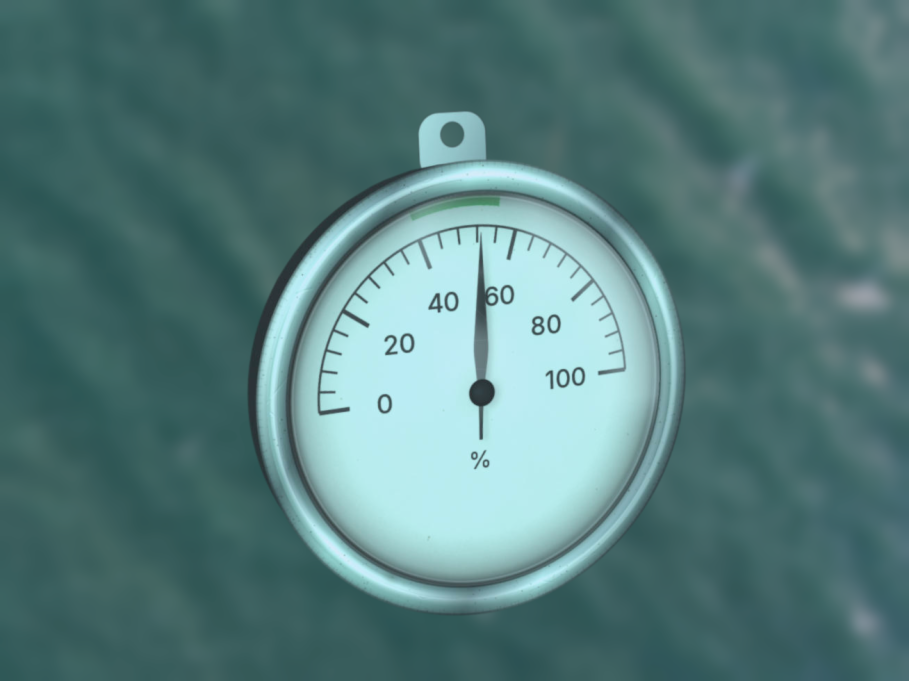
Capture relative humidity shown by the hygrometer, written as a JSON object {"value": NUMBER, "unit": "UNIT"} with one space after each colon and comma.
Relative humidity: {"value": 52, "unit": "%"}
